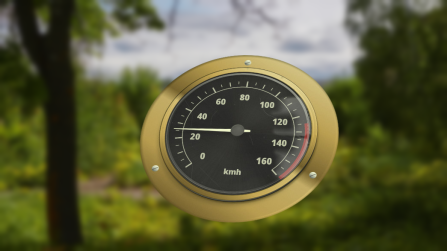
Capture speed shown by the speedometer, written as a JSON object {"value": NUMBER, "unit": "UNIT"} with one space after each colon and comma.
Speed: {"value": 25, "unit": "km/h"}
